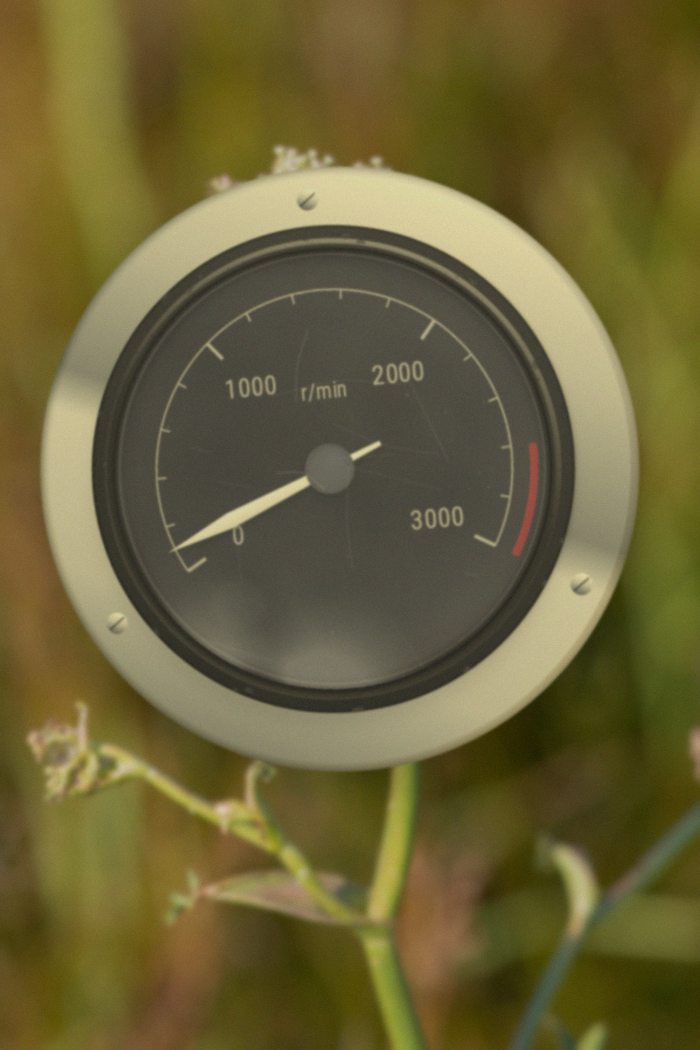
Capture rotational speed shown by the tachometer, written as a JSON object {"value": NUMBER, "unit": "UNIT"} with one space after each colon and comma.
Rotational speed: {"value": 100, "unit": "rpm"}
